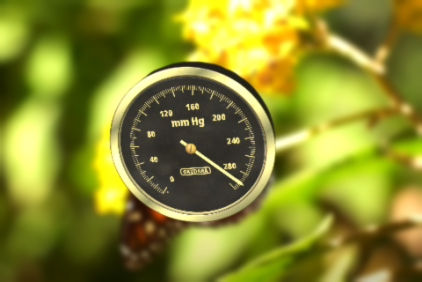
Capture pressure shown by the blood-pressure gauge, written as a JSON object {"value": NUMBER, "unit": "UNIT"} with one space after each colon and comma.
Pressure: {"value": 290, "unit": "mmHg"}
